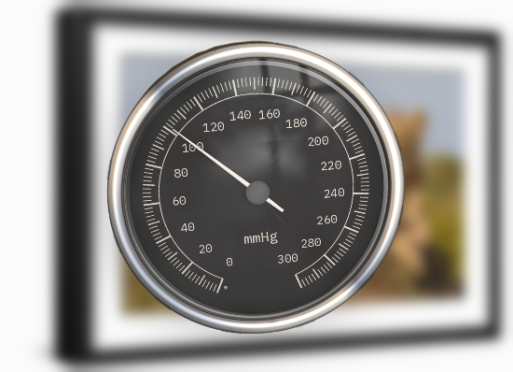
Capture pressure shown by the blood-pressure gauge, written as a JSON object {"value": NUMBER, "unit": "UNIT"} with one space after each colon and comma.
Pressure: {"value": 102, "unit": "mmHg"}
